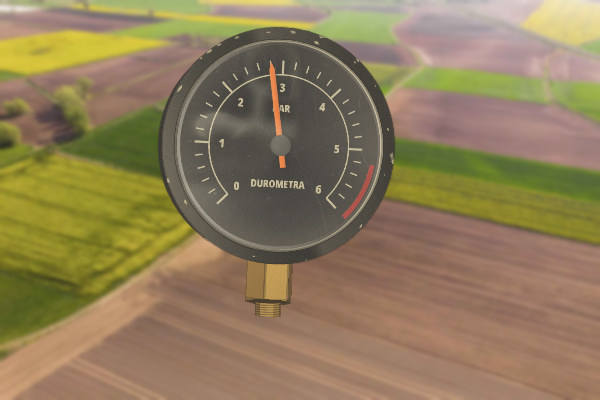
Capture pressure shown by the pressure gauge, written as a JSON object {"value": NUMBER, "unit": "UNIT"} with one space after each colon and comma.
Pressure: {"value": 2.8, "unit": "bar"}
